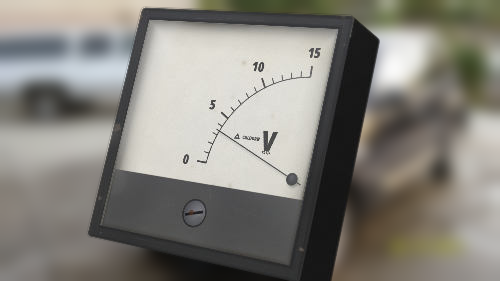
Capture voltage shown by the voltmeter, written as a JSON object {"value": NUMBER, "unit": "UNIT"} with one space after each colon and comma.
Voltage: {"value": 3.5, "unit": "V"}
